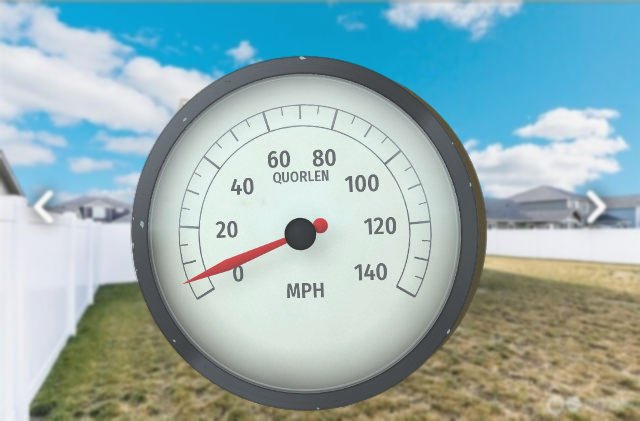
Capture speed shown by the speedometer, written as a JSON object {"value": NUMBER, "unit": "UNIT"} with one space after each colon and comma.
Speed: {"value": 5, "unit": "mph"}
